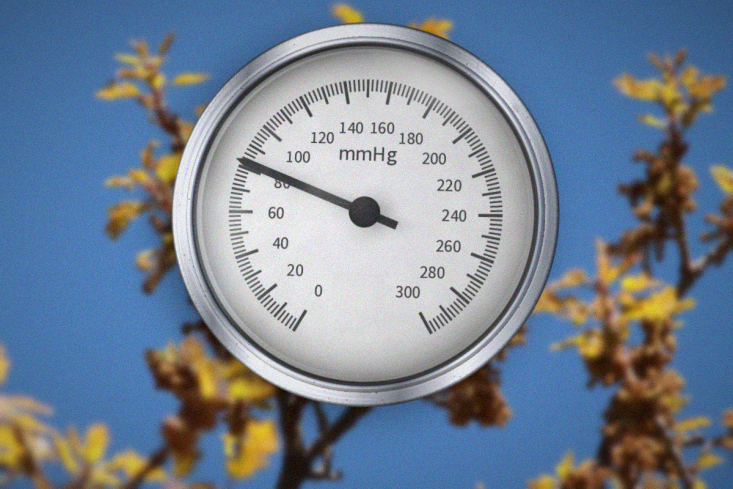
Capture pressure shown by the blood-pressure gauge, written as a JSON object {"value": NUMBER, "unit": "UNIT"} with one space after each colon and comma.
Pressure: {"value": 82, "unit": "mmHg"}
